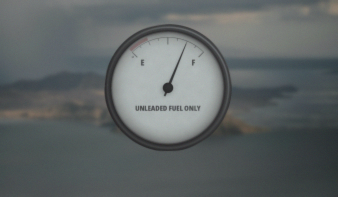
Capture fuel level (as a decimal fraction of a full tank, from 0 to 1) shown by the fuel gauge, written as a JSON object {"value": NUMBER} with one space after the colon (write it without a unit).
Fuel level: {"value": 0.75}
